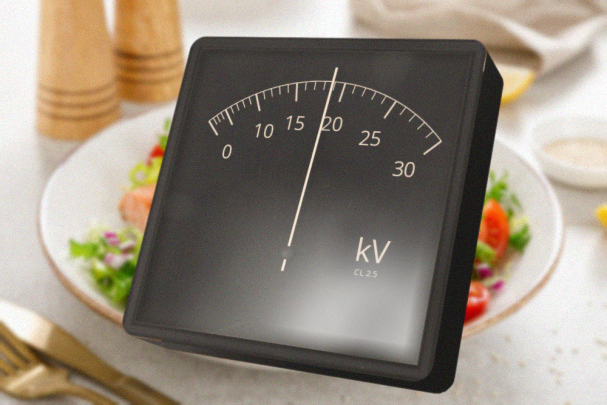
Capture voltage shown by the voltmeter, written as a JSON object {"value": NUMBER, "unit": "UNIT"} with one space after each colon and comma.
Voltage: {"value": 19, "unit": "kV"}
